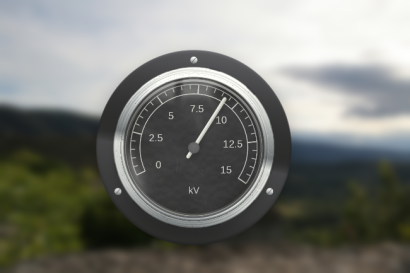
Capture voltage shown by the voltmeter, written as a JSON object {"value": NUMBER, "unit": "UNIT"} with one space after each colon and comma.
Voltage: {"value": 9.25, "unit": "kV"}
